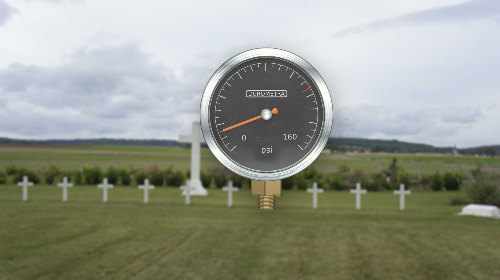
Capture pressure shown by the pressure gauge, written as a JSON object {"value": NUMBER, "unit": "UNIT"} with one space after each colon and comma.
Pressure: {"value": 15, "unit": "psi"}
